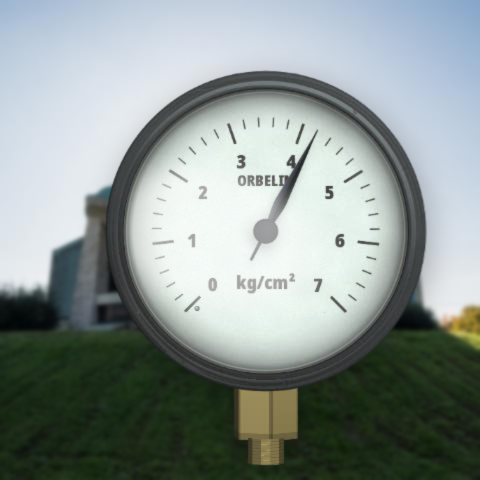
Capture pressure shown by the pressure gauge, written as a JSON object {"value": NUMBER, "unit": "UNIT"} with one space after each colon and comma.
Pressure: {"value": 4.2, "unit": "kg/cm²"}
